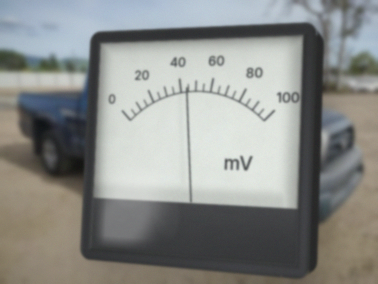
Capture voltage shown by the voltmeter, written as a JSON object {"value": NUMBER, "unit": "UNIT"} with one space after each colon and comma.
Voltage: {"value": 45, "unit": "mV"}
